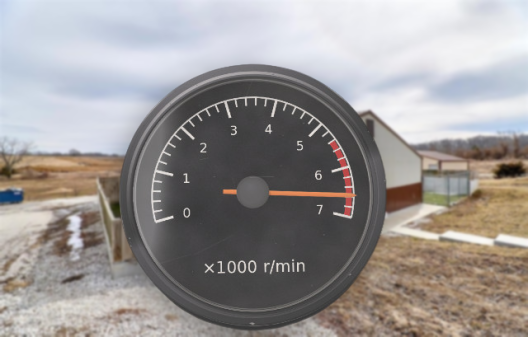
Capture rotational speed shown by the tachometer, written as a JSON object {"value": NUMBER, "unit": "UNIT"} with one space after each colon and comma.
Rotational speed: {"value": 6600, "unit": "rpm"}
